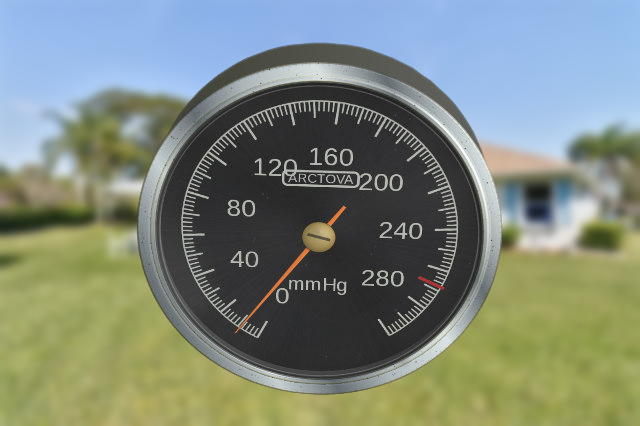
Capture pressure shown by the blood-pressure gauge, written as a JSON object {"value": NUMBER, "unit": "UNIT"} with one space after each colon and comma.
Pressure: {"value": 10, "unit": "mmHg"}
